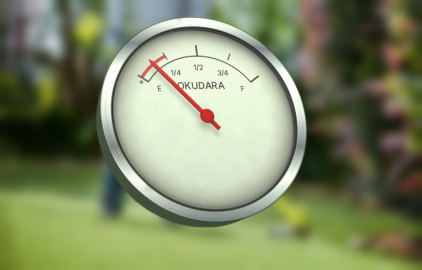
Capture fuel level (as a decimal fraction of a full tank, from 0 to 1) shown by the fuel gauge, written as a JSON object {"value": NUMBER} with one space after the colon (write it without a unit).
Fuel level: {"value": 0.125}
